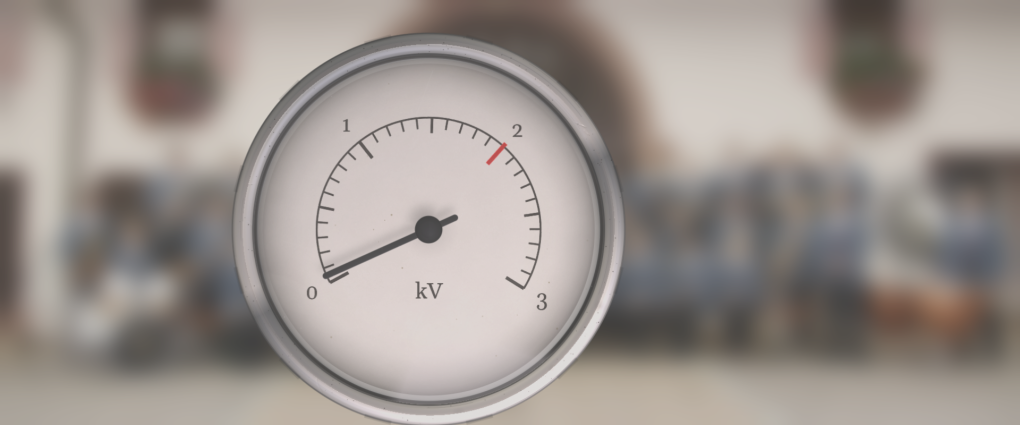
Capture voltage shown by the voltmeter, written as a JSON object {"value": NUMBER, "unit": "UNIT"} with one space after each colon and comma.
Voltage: {"value": 0.05, "unit": "kV"}
